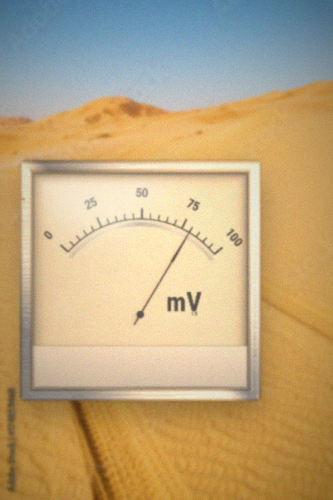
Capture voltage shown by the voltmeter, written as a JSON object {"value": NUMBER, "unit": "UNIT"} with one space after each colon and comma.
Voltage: {"value": 80, "unit": "mV"}
